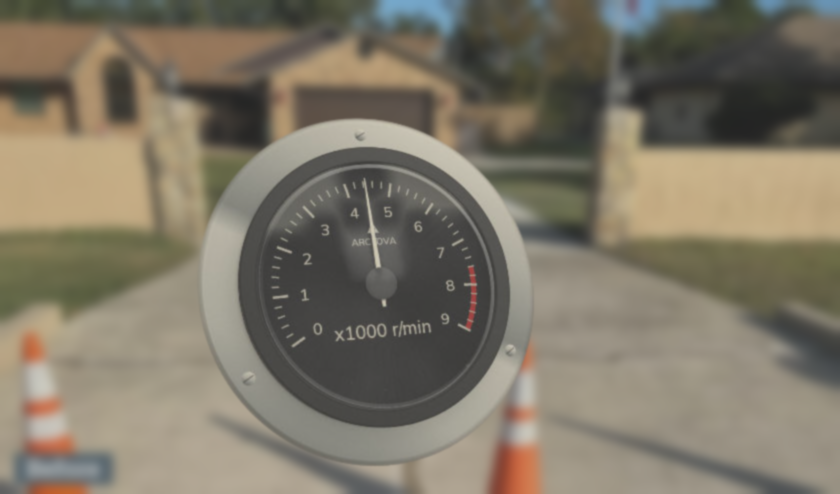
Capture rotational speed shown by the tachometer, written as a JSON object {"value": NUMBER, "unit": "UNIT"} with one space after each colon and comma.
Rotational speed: {"value": 4400, "unit": "rpm"}
